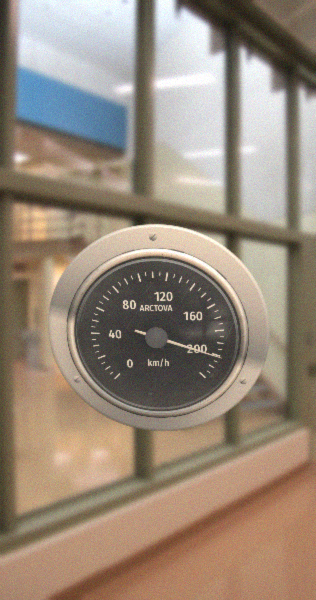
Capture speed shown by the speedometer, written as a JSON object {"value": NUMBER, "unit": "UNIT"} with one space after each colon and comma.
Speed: {"value": 200, "unit": "km/h"}
